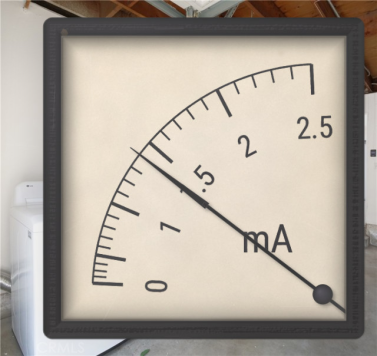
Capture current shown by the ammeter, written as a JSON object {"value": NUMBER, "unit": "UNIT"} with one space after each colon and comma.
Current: {"value": 1.4, "unit": "mA"}
